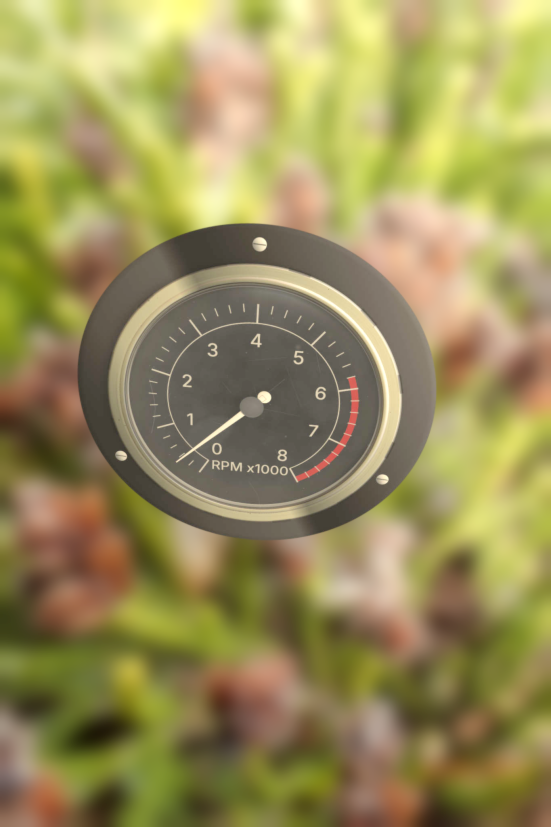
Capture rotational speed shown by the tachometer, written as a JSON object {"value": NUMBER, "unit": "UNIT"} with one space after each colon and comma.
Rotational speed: {"value": 400, "unit": "rpm"}
